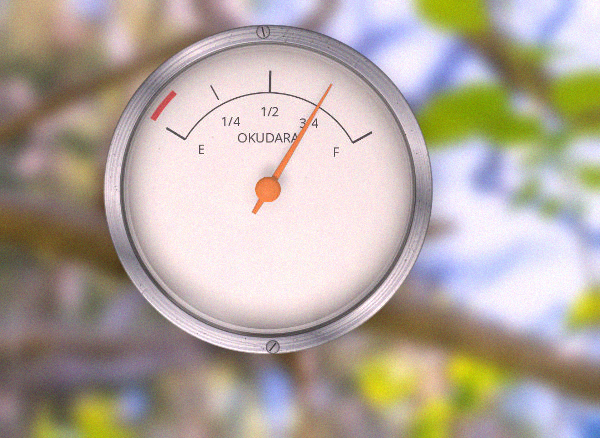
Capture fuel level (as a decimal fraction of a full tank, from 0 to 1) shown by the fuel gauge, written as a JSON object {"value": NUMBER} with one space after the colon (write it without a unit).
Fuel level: {"value": 0.75}
